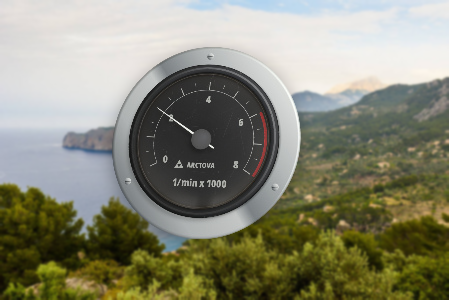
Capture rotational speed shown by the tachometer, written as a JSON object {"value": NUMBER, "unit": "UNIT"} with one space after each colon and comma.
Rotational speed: {"value": 2000, "unit": "rpm"}
